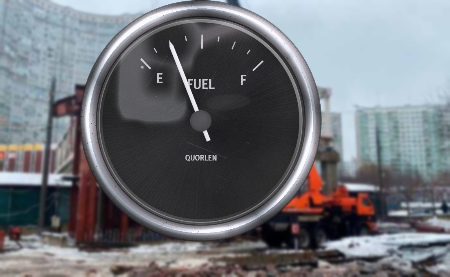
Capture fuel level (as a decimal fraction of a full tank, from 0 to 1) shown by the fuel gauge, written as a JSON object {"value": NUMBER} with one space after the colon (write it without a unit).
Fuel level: {"value": 0.25}
